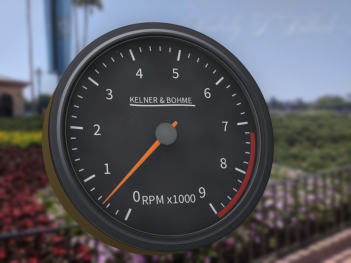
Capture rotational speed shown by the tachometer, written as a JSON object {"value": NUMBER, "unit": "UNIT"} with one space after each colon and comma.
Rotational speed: {"value": 500, "unit": "rpm"}
